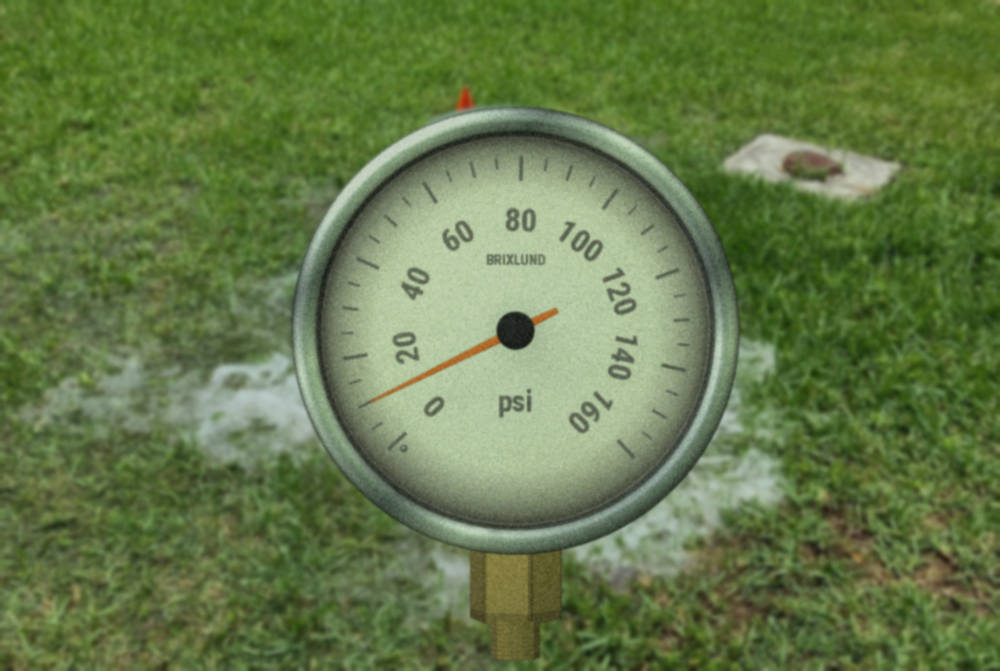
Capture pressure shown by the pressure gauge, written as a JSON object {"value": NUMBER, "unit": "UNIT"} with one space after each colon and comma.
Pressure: {"value": 10, "unit": "psi"}
